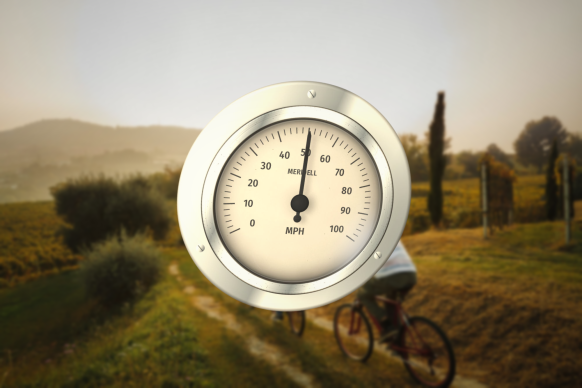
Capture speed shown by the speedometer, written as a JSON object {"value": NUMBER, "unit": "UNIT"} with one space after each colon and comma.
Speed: {"value": 50, "unit": "mph"}
